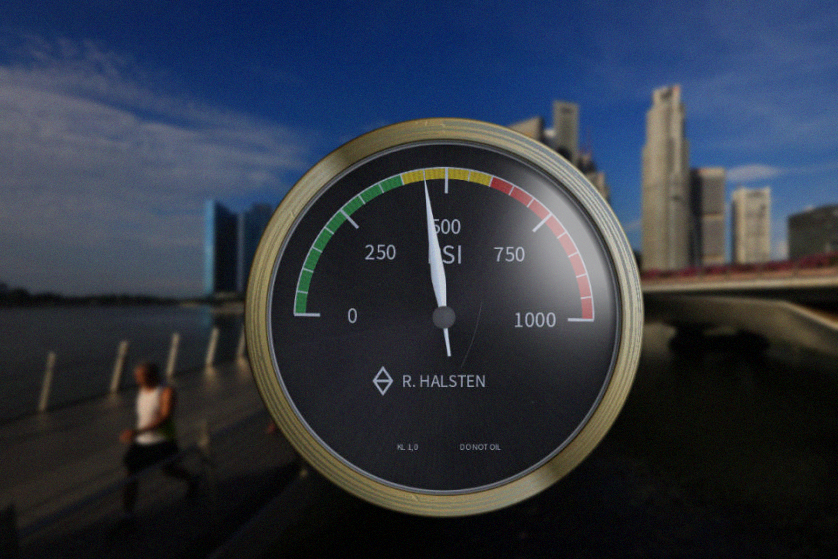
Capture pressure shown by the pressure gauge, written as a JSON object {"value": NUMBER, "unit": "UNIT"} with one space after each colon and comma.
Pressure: {"value": 450, "unit": "psi"}
